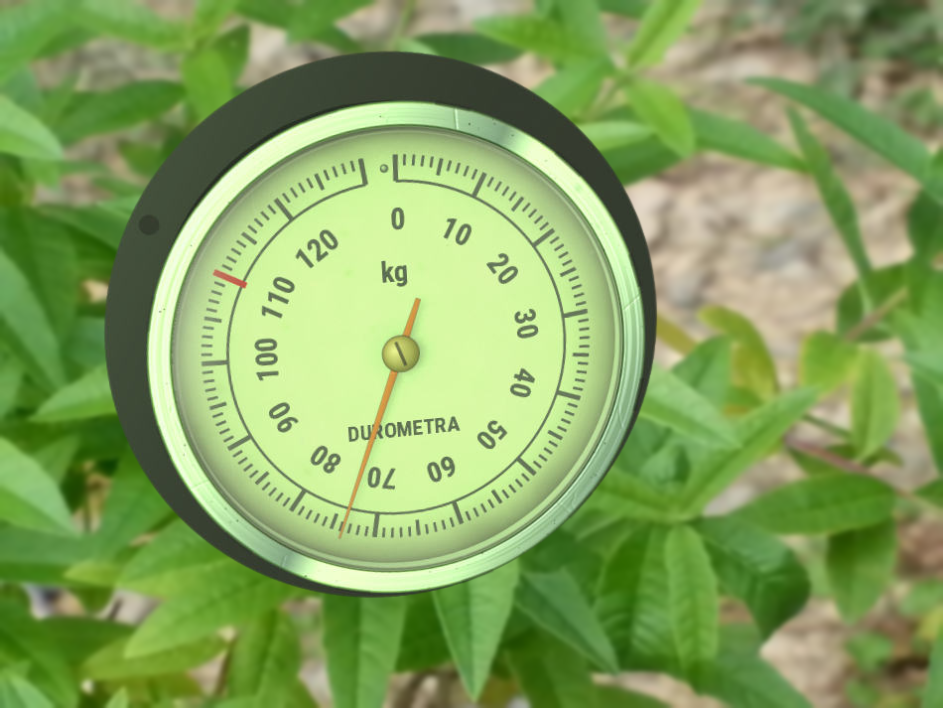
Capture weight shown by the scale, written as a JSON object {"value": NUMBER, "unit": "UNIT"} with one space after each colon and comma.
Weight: {"value": 74, "unit": "kg"}
